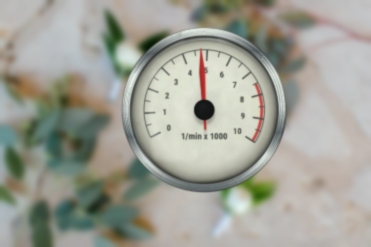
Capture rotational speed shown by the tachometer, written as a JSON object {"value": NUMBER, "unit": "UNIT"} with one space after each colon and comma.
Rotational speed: {"value": 4750, "unit": "rpm"}
